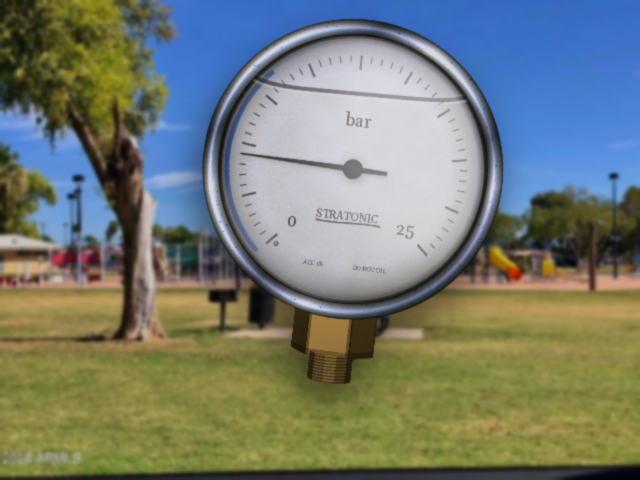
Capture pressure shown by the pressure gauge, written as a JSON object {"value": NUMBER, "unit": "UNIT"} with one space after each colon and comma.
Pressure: {"value": 4.5, "unit": "bar"}
